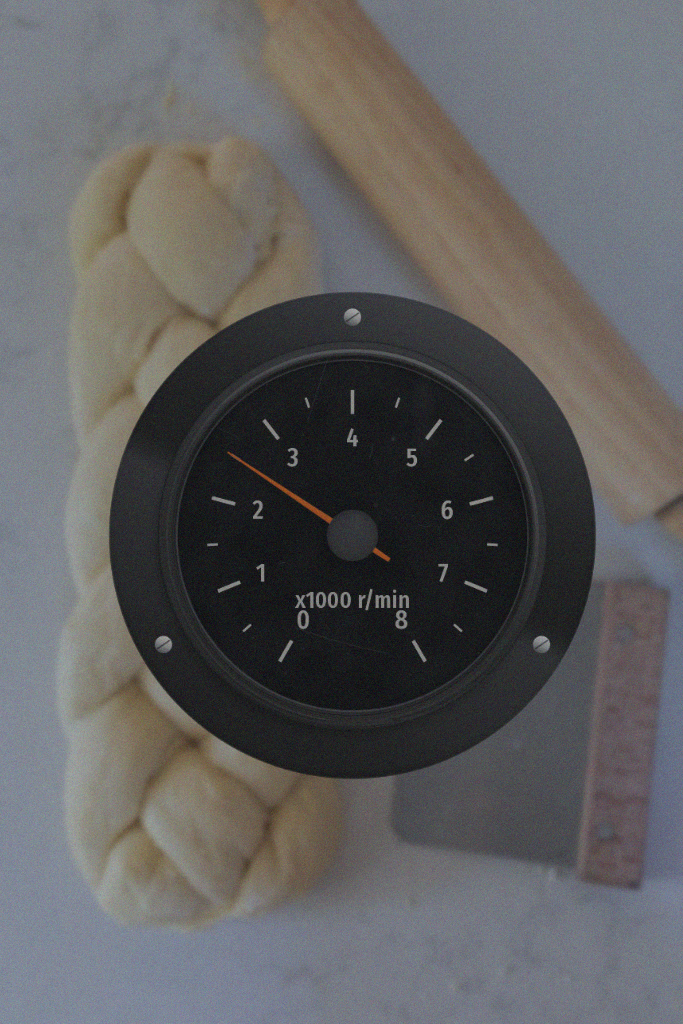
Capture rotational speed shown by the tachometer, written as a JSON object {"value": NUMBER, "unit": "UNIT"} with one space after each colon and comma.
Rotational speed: {"value": 2500, "unit": "rpm"}
